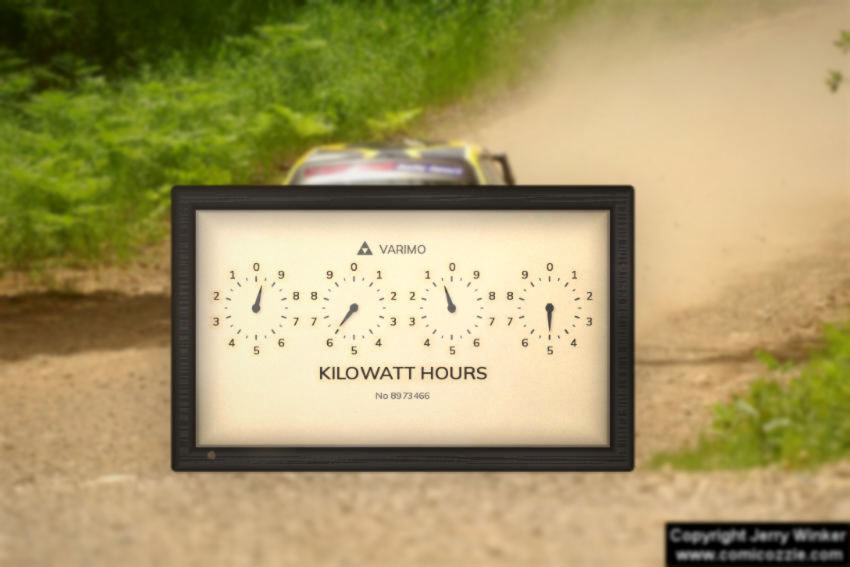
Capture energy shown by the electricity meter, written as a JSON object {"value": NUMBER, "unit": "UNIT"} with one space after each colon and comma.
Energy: {"value": 9605, "unit": "kWh"}
